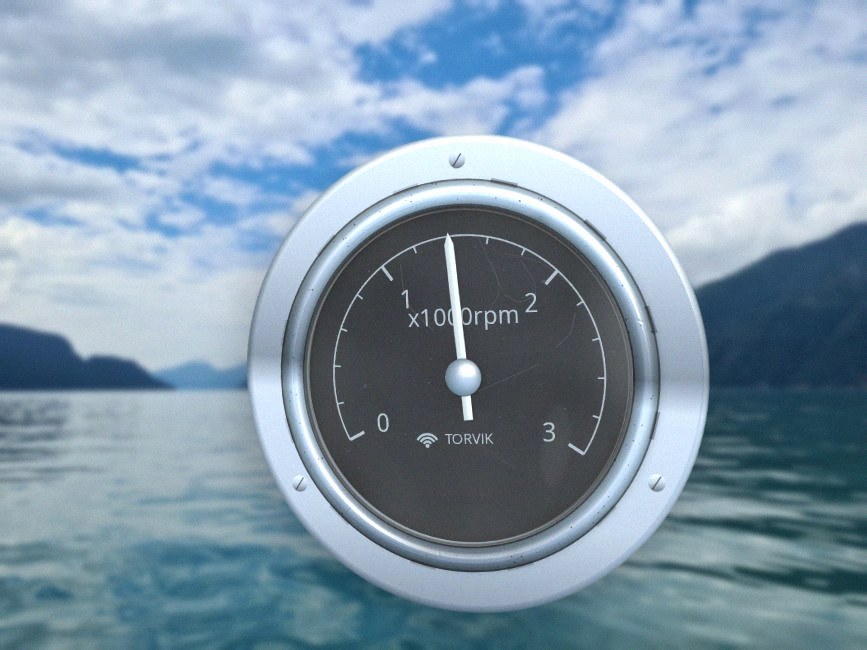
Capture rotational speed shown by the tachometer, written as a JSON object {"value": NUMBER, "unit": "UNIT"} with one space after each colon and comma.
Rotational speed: {"value": 1400, "unit": "rpm"}
